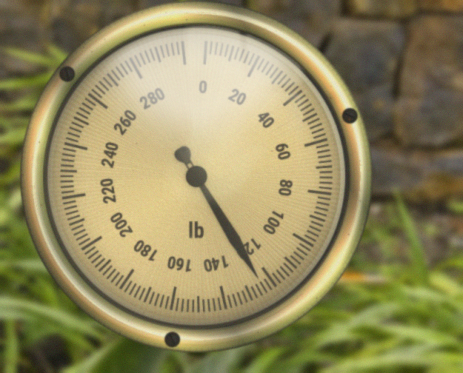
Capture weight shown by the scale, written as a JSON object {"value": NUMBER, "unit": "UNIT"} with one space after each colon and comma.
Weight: {"value": 124, "unit": "lb"}
